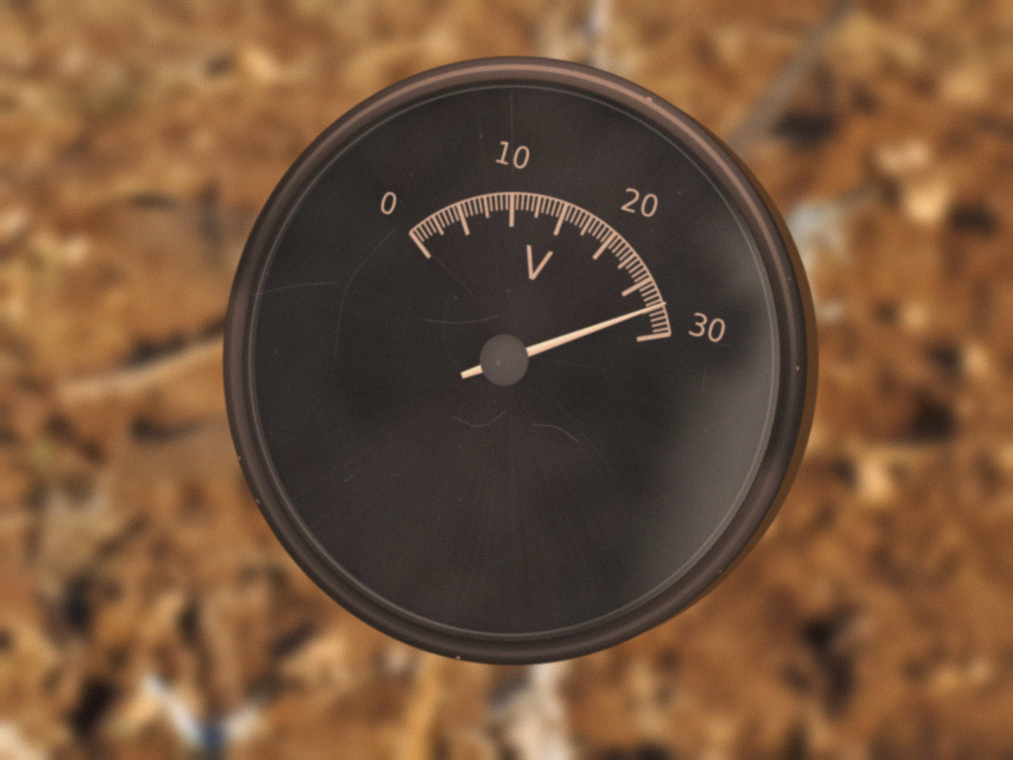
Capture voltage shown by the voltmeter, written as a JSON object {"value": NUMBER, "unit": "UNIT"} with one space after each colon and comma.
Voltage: {"value": 27.5, "unit": "V"}
